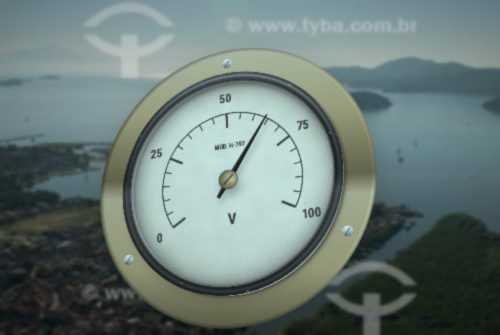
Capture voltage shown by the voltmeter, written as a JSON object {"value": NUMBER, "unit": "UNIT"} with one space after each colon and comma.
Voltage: {"value": 65, "unit": "V"}
